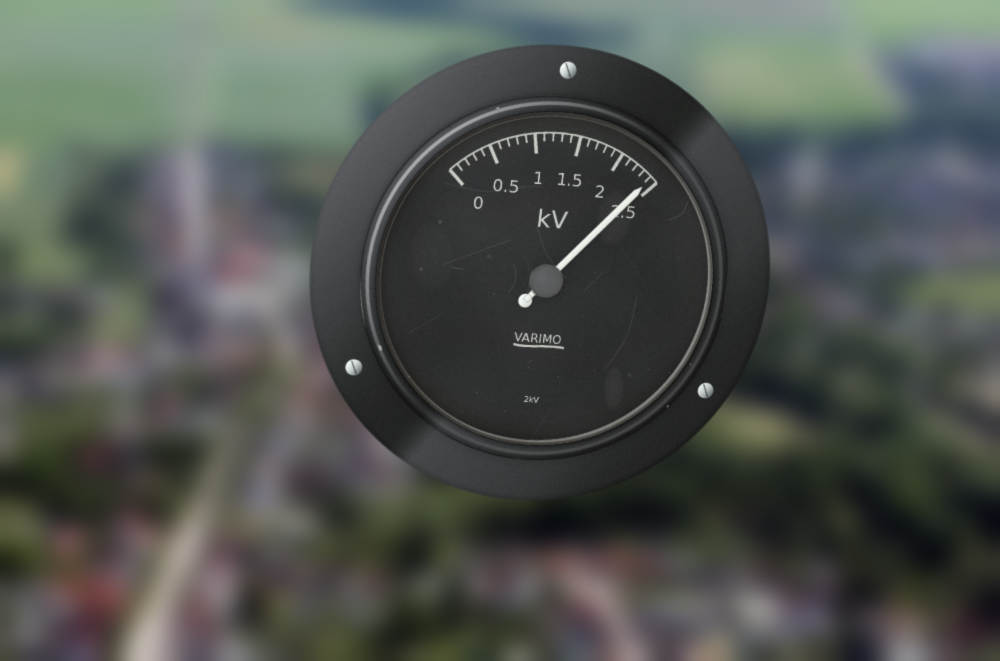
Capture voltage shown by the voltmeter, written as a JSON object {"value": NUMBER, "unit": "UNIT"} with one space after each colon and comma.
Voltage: {"value": 2.4, "unit": "kV"}
